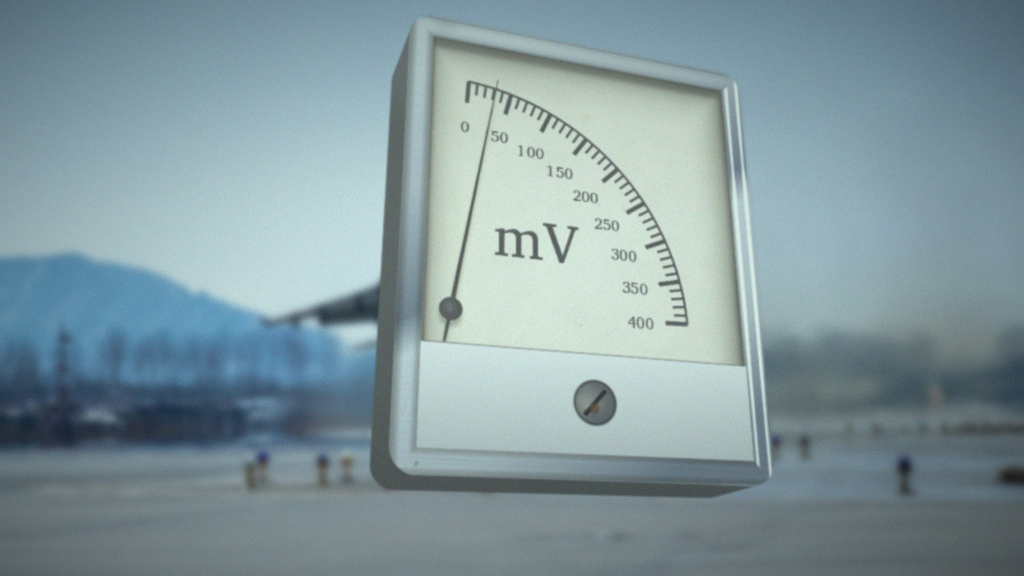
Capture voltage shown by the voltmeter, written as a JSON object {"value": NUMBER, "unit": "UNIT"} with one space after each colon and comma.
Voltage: {"value": 30, "unit": "mV"}
